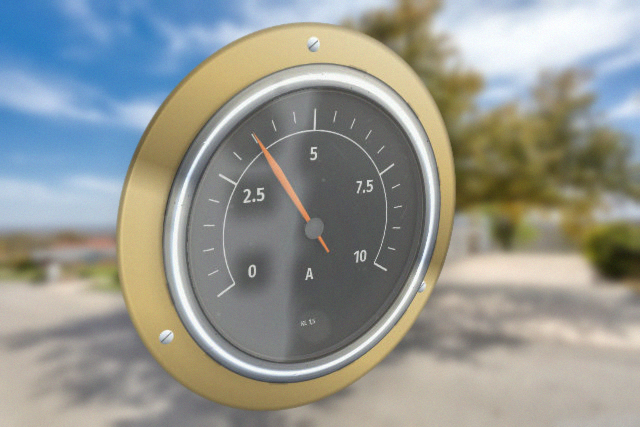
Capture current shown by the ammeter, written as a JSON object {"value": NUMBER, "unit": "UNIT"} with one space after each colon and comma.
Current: {"value": 3.5, "unit": "A"}
